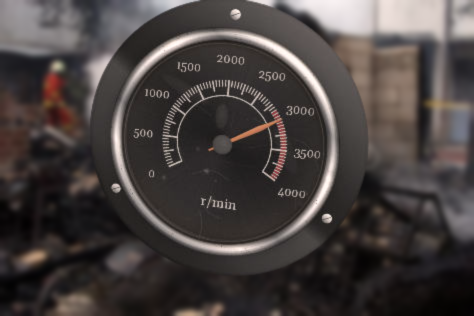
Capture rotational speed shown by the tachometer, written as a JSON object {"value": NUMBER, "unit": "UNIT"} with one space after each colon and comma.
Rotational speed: {"value": 3000, "unit": "rpm"}
